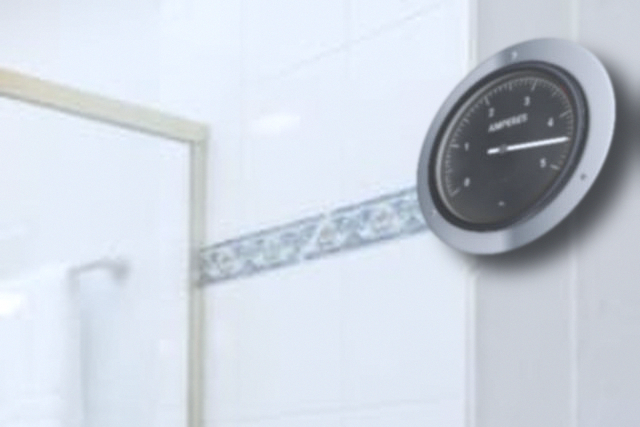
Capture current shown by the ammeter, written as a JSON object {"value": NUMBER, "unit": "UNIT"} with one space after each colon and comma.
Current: {"value": 4.5, "unit": "A"}
